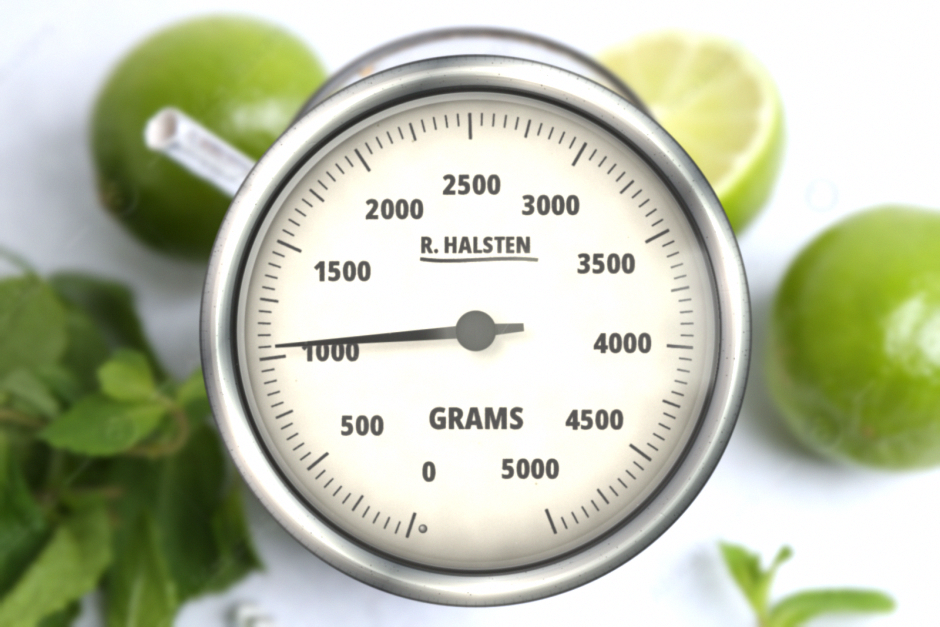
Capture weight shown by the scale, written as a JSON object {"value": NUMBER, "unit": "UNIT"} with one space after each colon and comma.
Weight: {"value": 1050, "unit": "g"}
